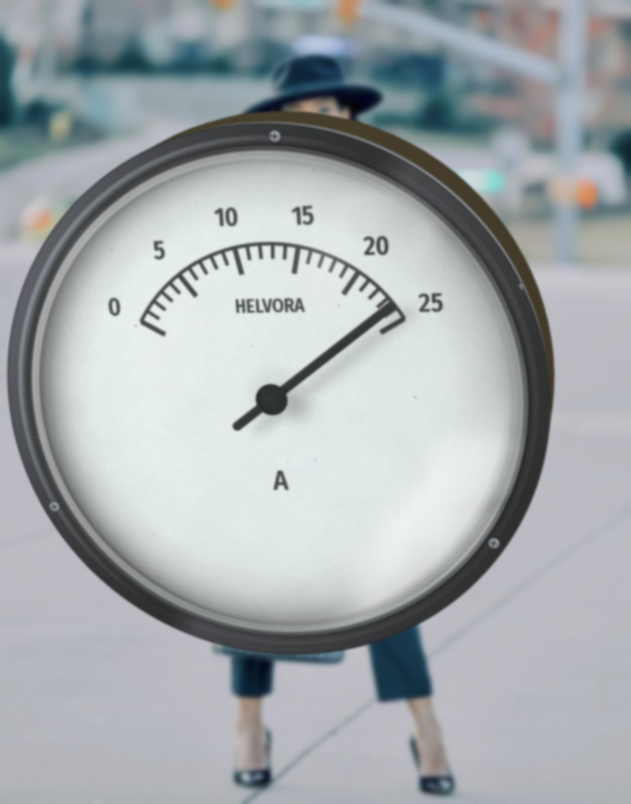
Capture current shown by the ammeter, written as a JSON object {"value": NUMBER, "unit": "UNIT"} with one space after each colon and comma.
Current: {"value": 23.5, "unit": "A"}
